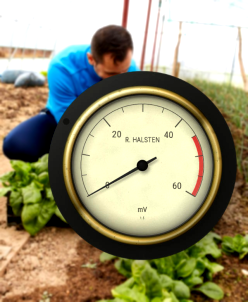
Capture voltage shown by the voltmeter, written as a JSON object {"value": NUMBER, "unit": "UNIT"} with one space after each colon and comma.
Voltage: {"value": 0, "unit": "mV"}
